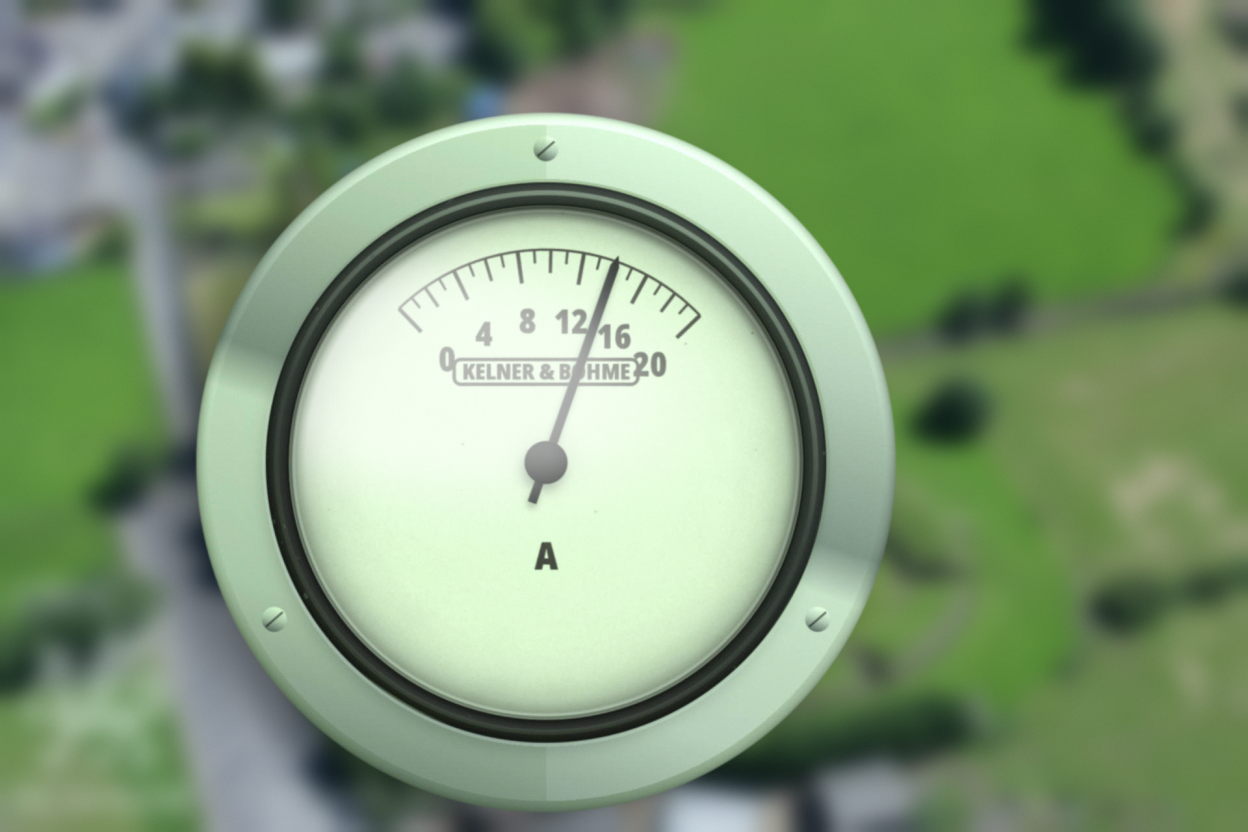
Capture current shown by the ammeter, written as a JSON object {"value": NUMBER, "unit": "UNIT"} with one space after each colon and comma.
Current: {"value": 14, "unit": "A"}
